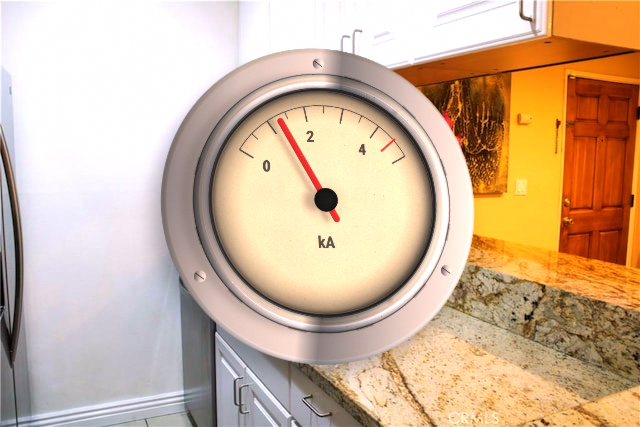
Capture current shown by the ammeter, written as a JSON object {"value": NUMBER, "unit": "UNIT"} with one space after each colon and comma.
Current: {"value": 1.25, "unit": "kA"}
